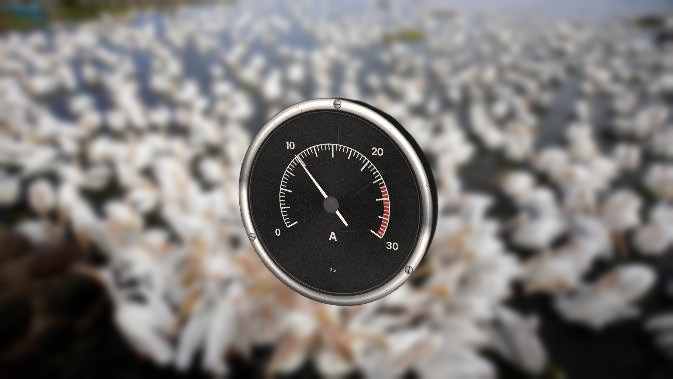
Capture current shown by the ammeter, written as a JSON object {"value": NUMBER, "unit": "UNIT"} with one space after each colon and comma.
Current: {"value": 10, "unit": "A"}
